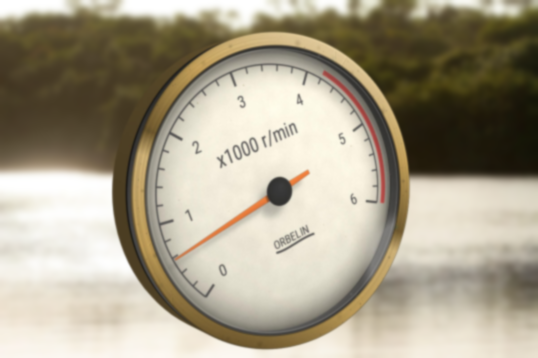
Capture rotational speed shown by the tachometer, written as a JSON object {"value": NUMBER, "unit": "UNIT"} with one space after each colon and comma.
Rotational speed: {"value": 600, "unit": "rpm"}
